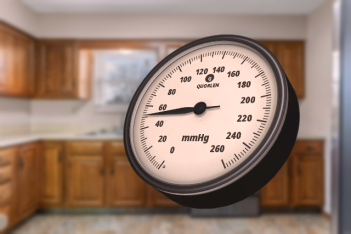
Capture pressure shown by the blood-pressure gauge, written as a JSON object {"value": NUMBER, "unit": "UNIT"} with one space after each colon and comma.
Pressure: {"value": 50, "unit": "mmHg"}
